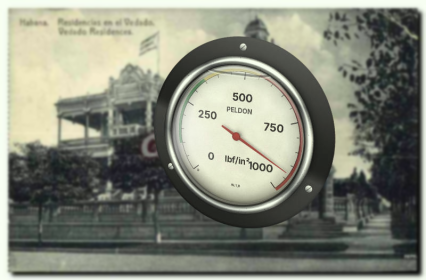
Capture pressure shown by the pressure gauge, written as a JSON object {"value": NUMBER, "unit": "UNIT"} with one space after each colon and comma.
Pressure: {"value": 925, "unit": "psi"}
